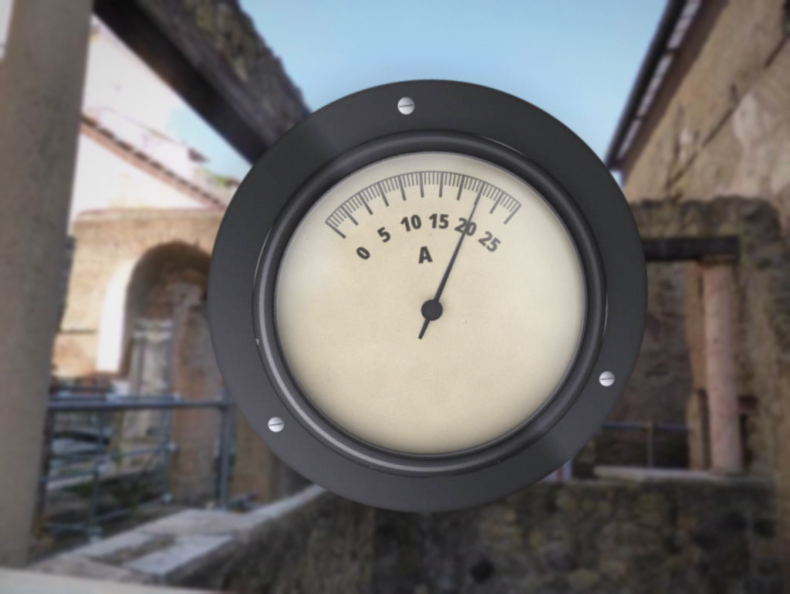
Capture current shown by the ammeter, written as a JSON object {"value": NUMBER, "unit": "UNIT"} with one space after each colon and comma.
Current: {"value": 20, "unit": "A"}
